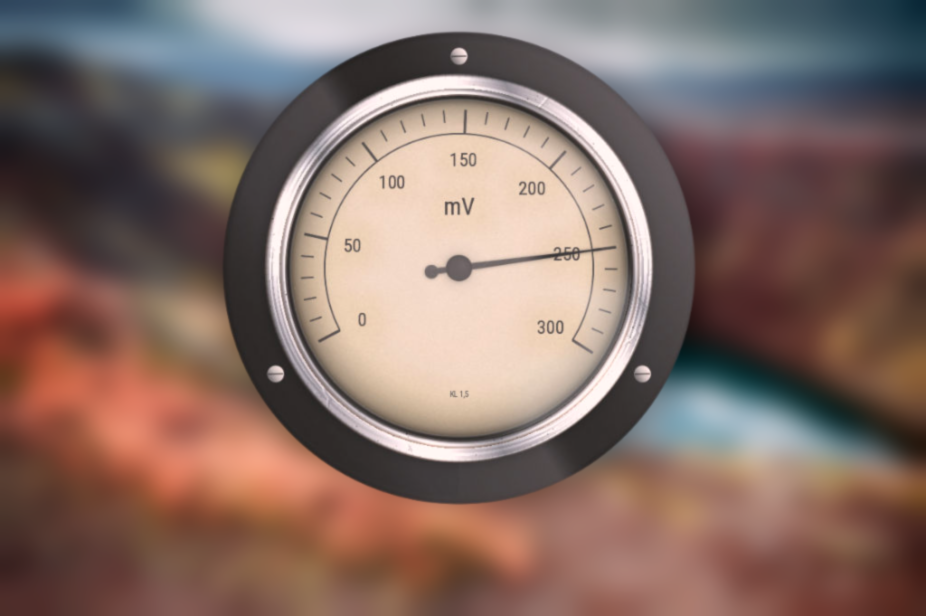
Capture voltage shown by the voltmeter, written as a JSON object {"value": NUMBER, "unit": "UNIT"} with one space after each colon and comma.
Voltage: {"value": 250, "unit": "mV"}
